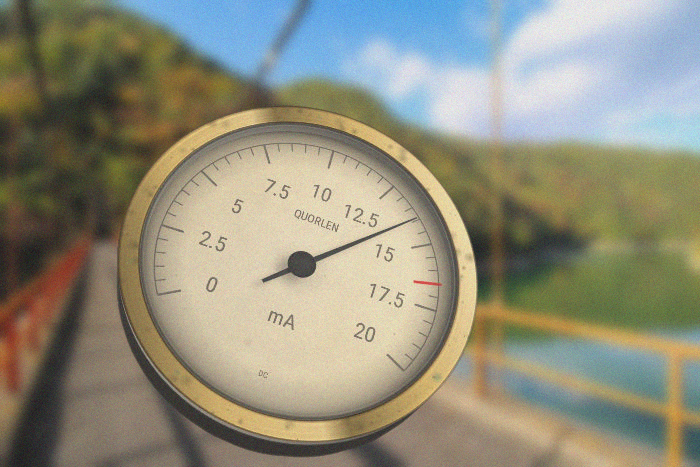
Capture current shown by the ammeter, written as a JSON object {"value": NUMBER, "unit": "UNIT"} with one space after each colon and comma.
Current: {"value": 14, "unit": "mA"}
